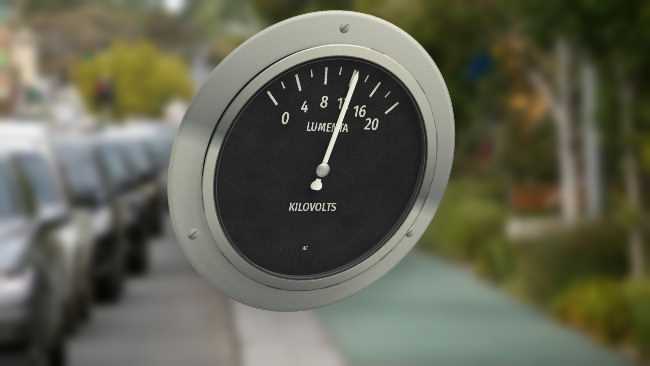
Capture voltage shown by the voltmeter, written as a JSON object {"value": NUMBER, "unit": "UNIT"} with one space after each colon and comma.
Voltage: {"value": 12, "unit": "kV"}
